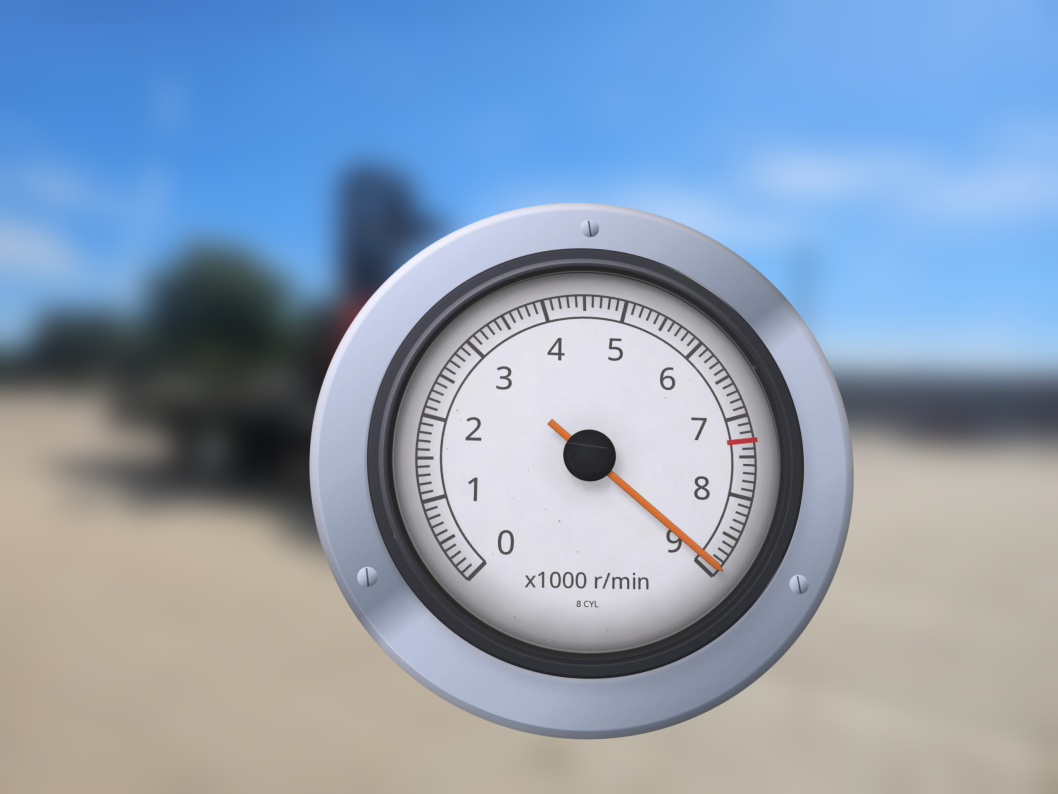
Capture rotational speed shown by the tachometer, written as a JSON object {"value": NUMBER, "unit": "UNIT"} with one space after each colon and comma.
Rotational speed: {"value": 8900, "unit": "rpm"}
